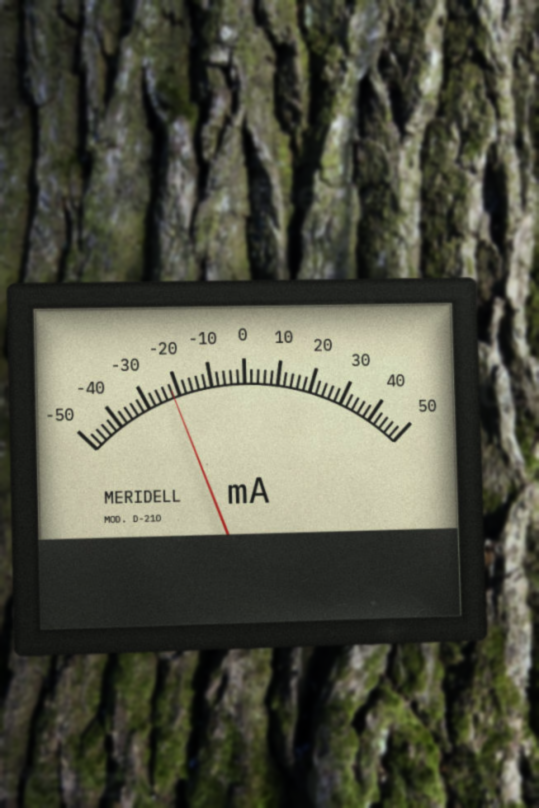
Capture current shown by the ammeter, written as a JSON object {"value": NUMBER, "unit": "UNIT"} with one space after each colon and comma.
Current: {"value": -22, "unit": "mA"}
